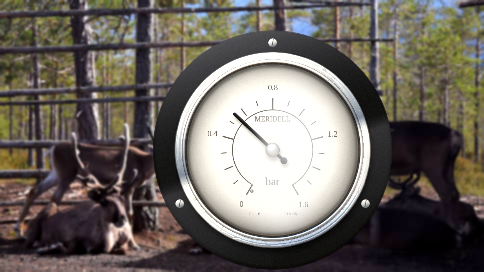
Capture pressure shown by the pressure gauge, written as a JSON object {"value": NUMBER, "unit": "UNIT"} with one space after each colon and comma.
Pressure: {"value": 0.55, "unit": "bar"}
